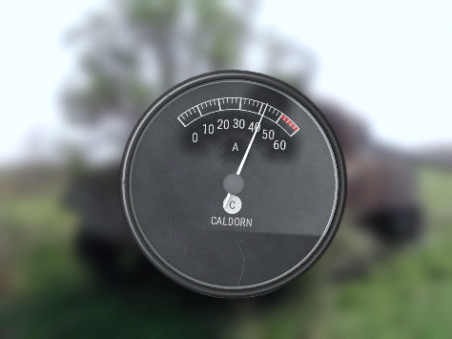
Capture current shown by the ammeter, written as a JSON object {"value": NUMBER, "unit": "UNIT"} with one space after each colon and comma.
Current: {"value": 42, "unit": "A"}
